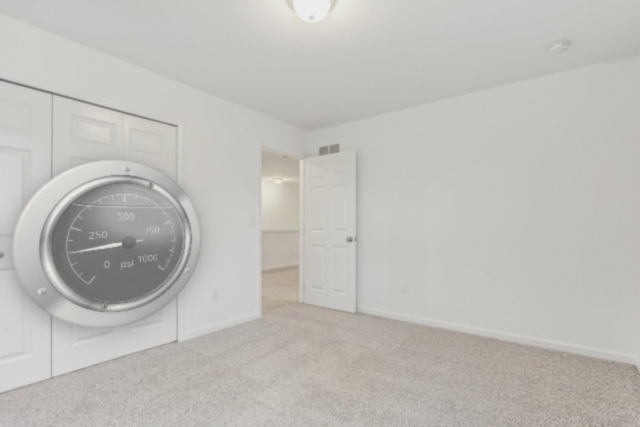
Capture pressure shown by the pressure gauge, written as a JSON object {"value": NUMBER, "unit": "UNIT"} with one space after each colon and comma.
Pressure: {"value": 150, "unit": "psi"}
